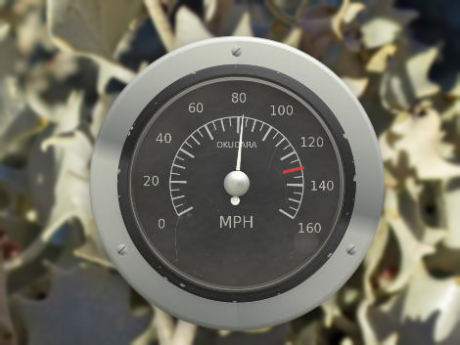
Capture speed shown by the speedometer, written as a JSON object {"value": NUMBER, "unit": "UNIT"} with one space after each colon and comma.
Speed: {"value": 82.5, "unit": "mph"}
